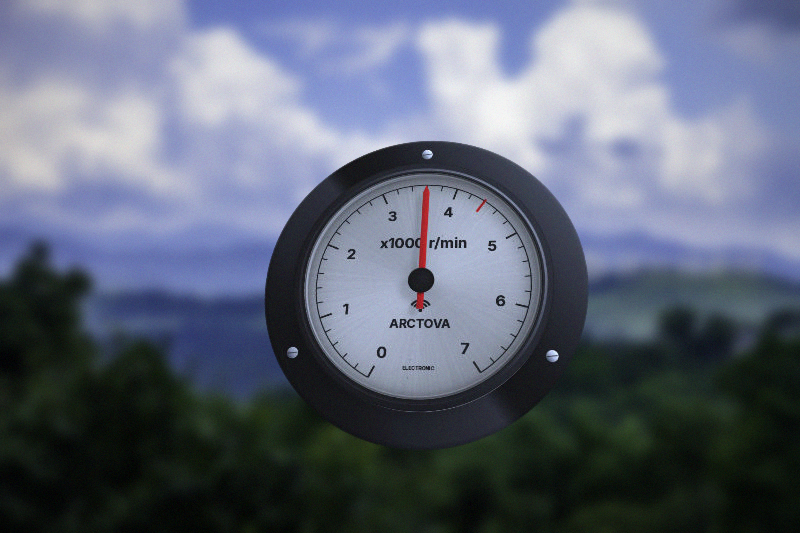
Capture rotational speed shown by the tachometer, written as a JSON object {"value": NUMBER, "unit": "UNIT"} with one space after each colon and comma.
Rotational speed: {"value": 3600, "unit": "rpm"}
